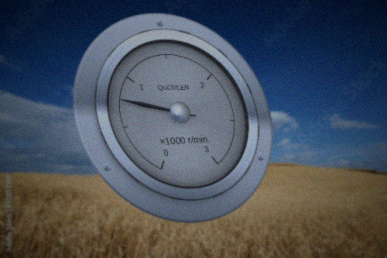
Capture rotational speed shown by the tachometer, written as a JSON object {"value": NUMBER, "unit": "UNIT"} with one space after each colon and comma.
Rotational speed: {"value": 750, "unit": "rpm"}
